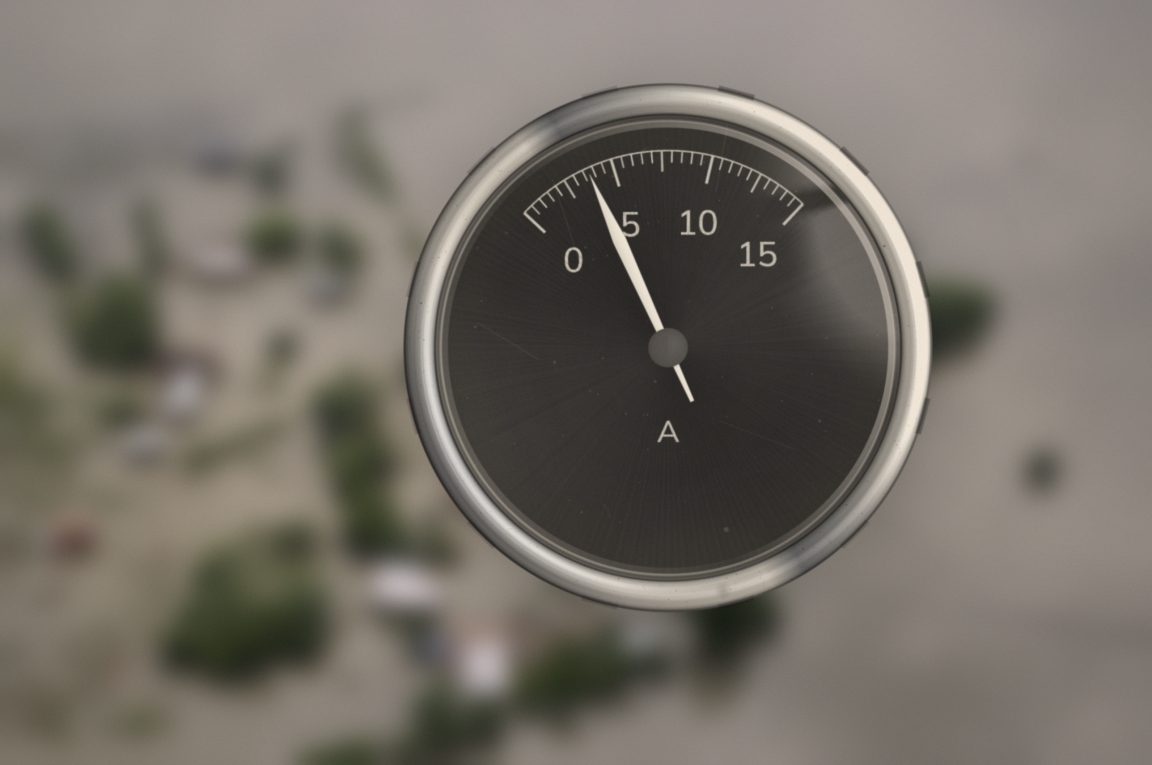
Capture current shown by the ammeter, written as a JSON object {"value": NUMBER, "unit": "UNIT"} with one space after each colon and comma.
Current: {"value": 3.75, "unit": "A"}
